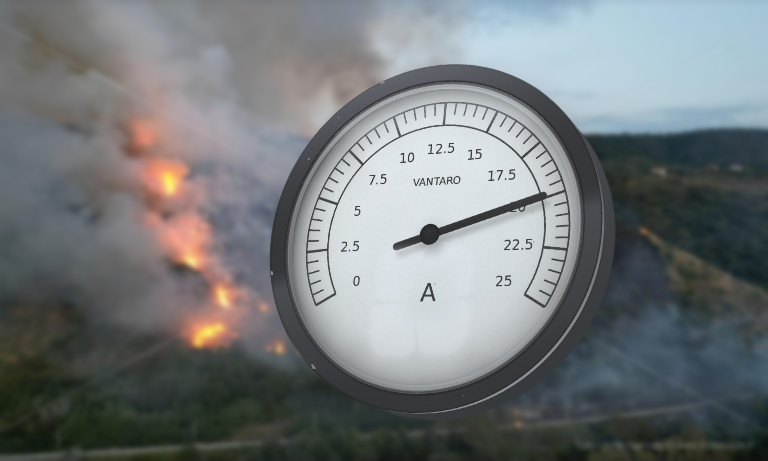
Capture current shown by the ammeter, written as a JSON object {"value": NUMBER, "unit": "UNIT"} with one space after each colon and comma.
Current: {"value": 20, "unit": "A"}
